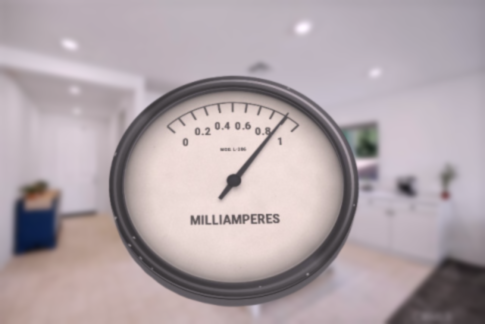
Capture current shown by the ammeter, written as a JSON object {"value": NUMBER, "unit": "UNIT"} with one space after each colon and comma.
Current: {"value": 0.9, "unit": "mA"}
